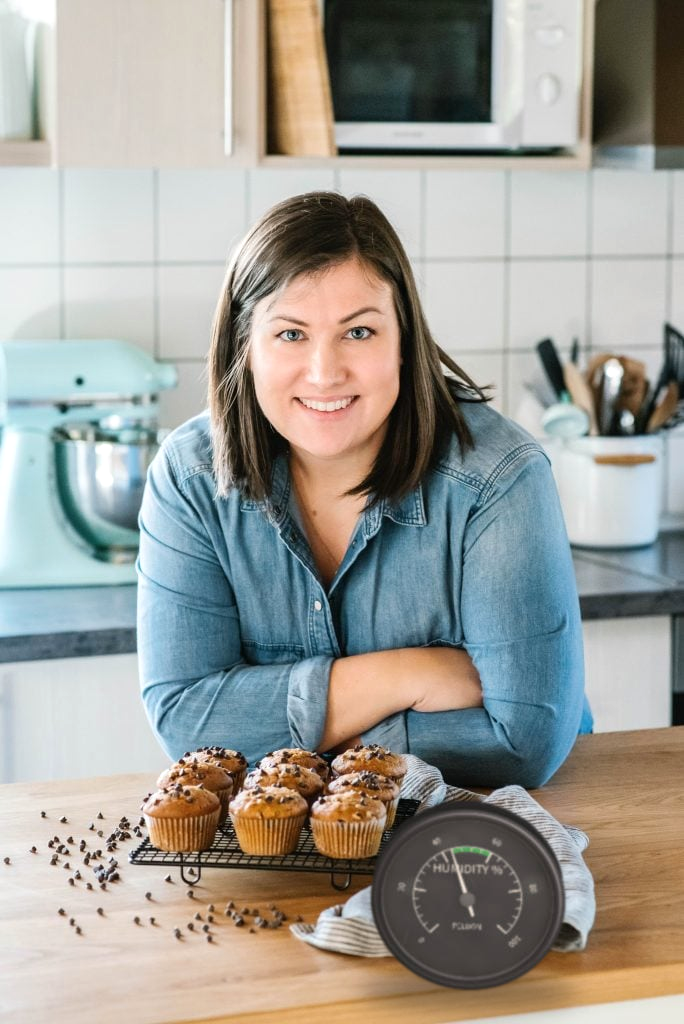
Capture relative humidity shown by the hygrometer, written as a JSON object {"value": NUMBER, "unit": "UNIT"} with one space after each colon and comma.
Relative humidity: {"value": 44, "unit": "%"}
